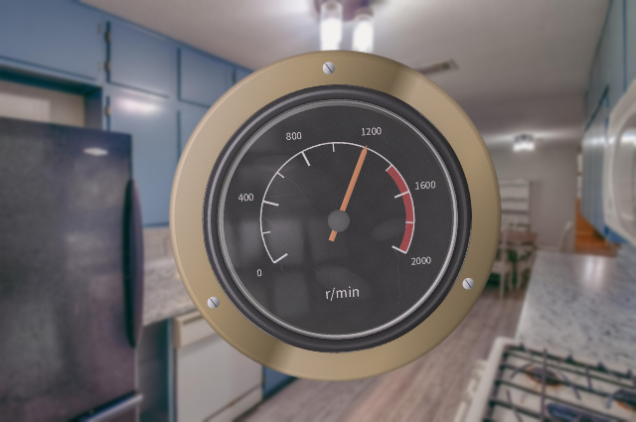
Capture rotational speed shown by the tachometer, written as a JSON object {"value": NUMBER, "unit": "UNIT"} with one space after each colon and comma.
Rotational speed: {"value": 1200, "unit": "rpm"}
